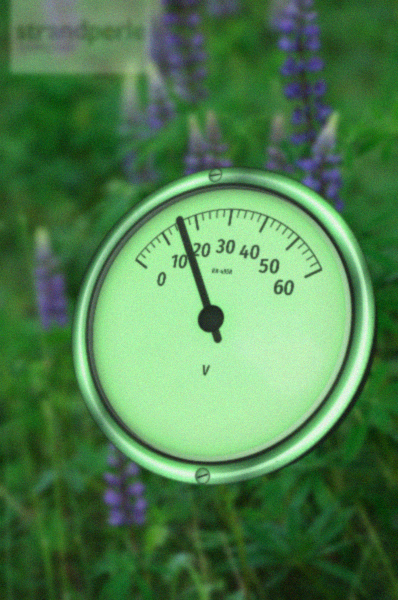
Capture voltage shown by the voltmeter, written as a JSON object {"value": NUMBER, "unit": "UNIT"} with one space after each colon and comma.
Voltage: {"value": 16, "unit": "V"}
